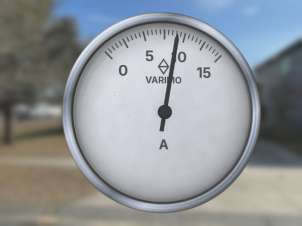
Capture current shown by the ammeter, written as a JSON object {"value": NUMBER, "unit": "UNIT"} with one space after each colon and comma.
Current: {"value": 9, "unit": "A"}
